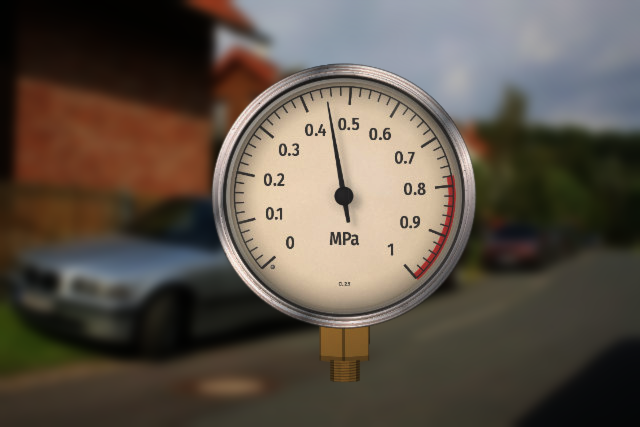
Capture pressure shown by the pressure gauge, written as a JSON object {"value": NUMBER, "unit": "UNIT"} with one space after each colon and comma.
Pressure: {"value": 0.45, "unit": "MPa"}
